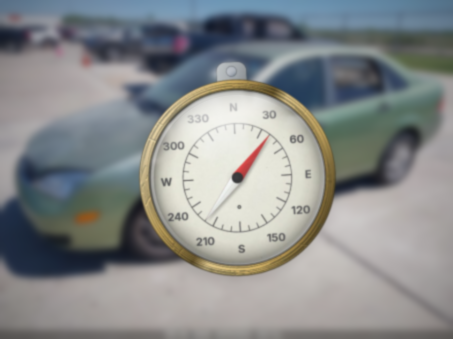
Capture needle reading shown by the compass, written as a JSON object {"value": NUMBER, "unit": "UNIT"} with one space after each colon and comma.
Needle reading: {"value": 40, "unit": "°"}
